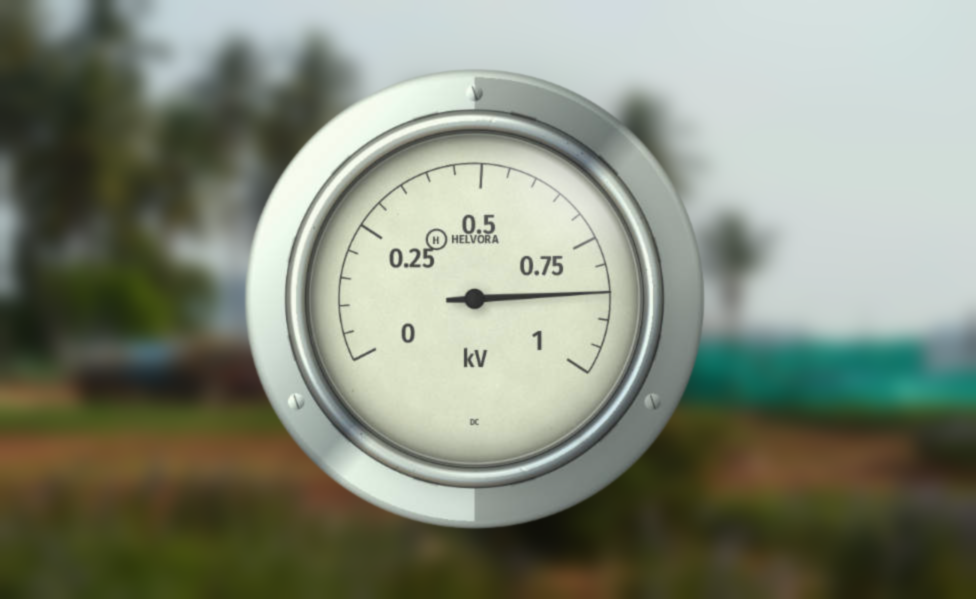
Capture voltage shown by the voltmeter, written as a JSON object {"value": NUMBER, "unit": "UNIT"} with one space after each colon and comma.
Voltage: {"value": 0.85, "unit": "kV"}
